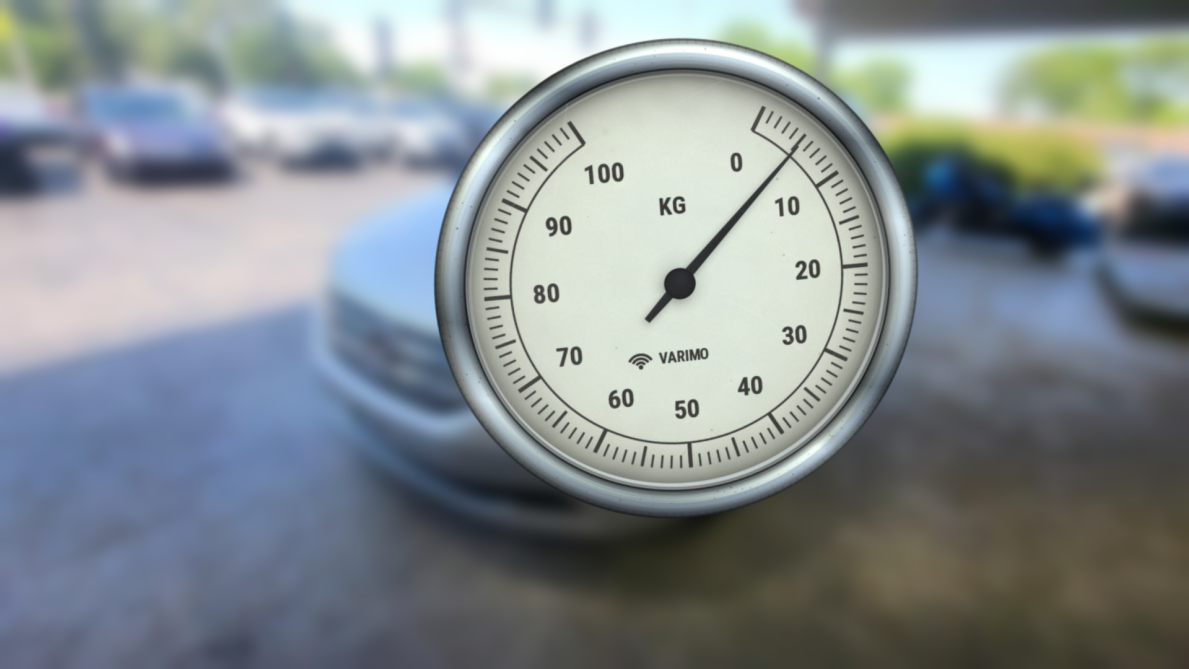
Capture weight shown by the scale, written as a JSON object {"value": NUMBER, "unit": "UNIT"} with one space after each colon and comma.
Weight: {"value": 5, "unit": "kg"}
